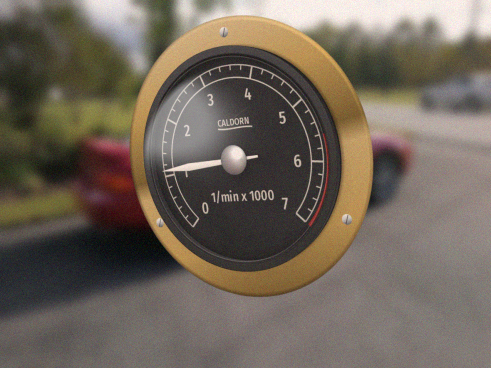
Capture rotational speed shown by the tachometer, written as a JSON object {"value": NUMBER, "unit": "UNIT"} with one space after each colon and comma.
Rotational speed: {"value": 1100, "unit": "rpm"}
